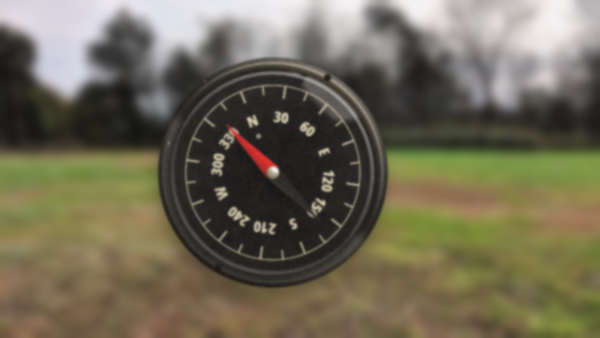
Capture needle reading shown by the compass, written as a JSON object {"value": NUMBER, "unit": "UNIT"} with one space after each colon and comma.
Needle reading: {"value": 337.5, "unit": "°"}
